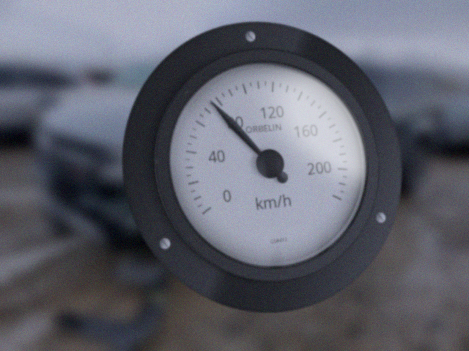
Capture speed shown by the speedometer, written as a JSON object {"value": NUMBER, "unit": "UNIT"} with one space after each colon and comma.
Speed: {"value": 75, "unit": "km/h"}
